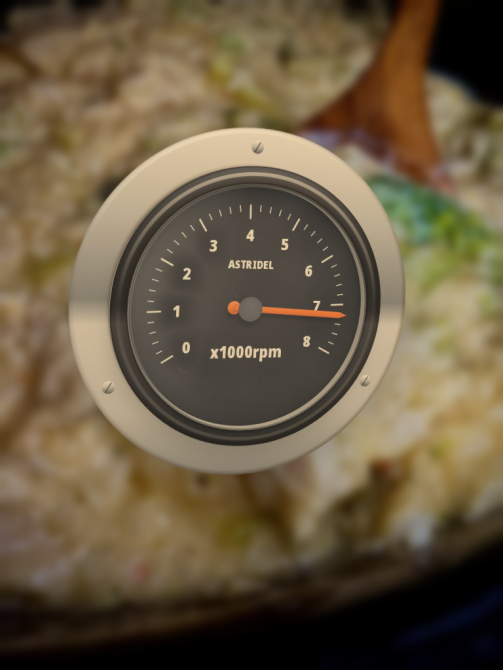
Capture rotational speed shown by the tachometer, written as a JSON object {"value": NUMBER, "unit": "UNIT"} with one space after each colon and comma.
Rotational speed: {"value": 7200, "unit": "rpm"}
